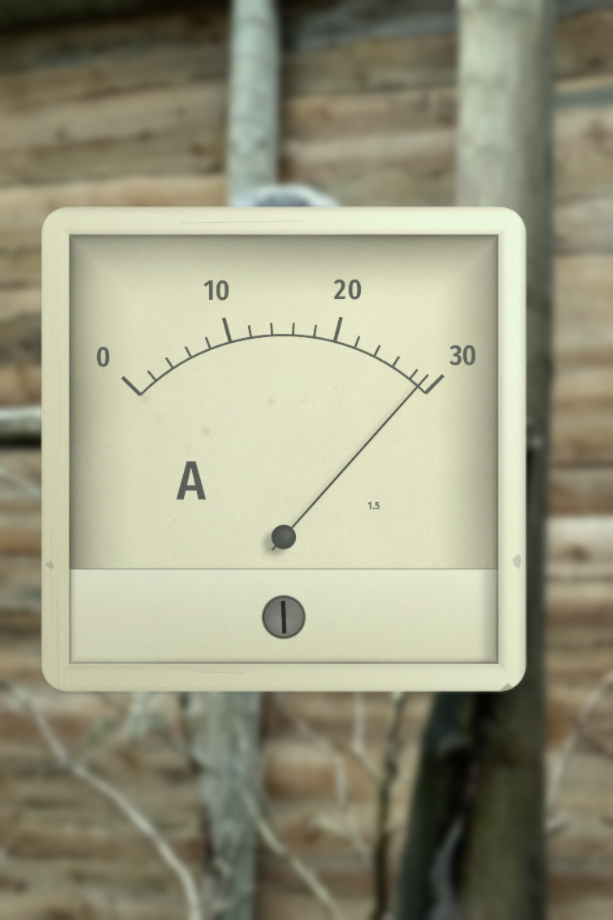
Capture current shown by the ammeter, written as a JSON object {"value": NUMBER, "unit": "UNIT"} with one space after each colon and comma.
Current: {"value": 29, "unit": "A"}
